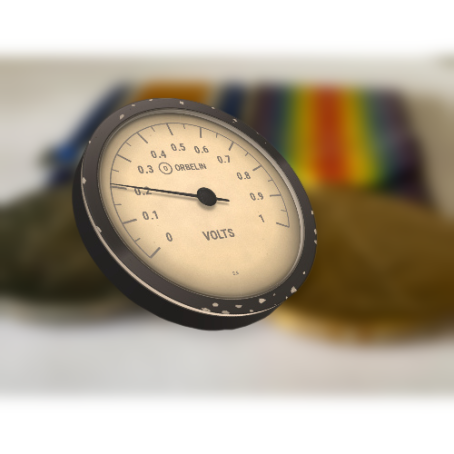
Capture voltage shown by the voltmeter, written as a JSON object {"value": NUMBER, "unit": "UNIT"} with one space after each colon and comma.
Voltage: {"value": 0.2, "unit": "V"}
